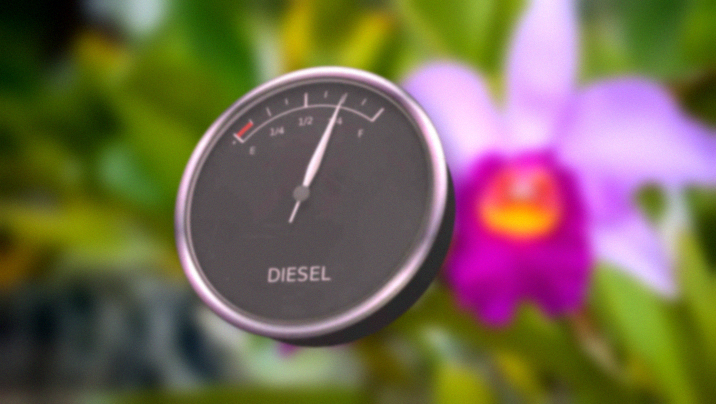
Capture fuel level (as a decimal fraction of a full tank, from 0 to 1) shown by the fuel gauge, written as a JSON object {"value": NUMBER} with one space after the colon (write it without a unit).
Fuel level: {"value": 0.75}
